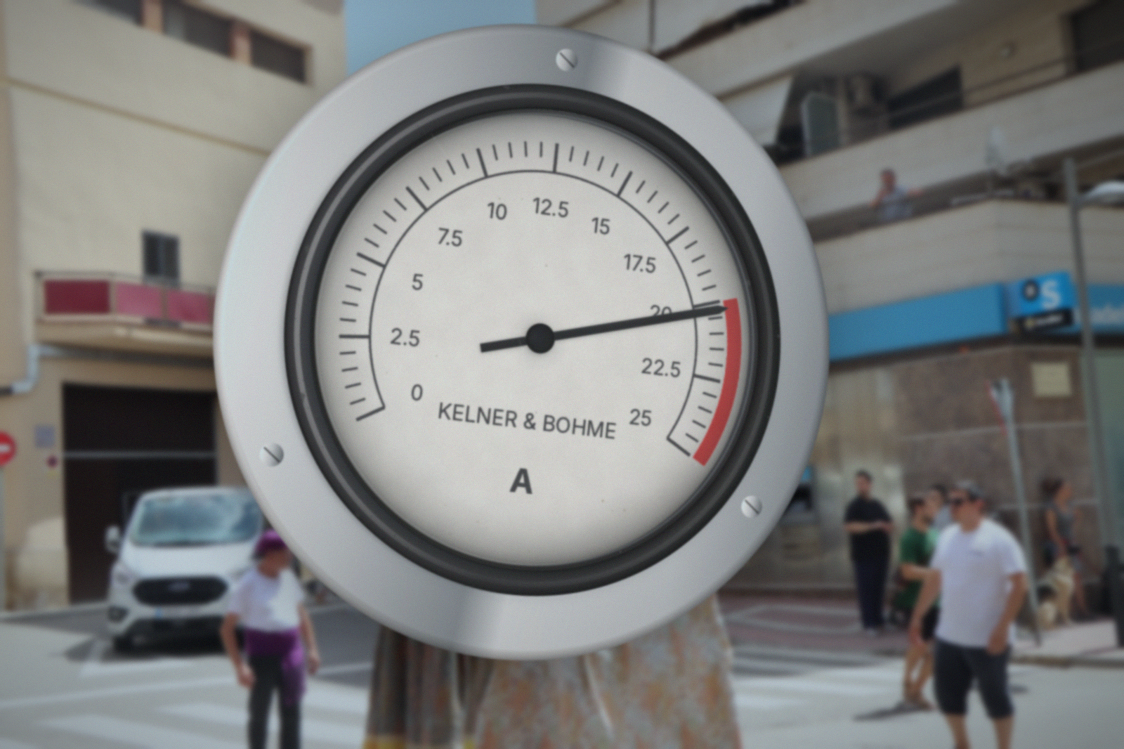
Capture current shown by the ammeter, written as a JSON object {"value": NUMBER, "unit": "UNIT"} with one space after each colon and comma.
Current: {"value": 20.25, "unit": "A"}
